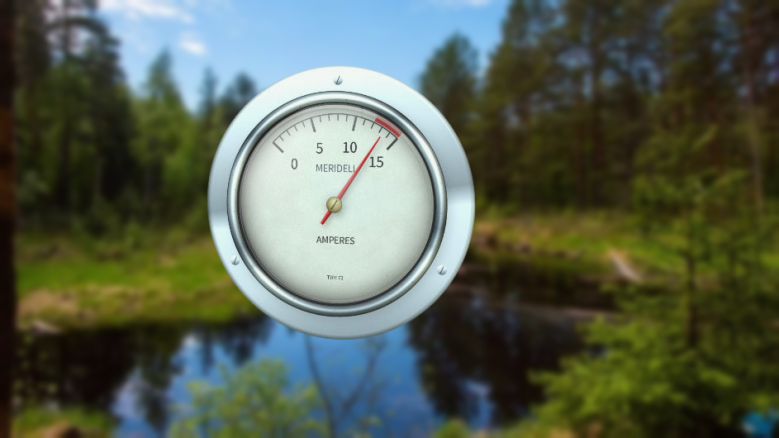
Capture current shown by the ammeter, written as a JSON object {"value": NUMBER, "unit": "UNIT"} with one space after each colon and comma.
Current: {"value": 13.5, "unit": "A"}
